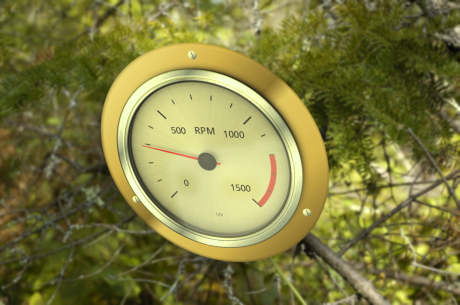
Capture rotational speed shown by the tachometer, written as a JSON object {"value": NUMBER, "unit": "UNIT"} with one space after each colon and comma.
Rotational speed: {"value": 300, "unit": "rpm"}
